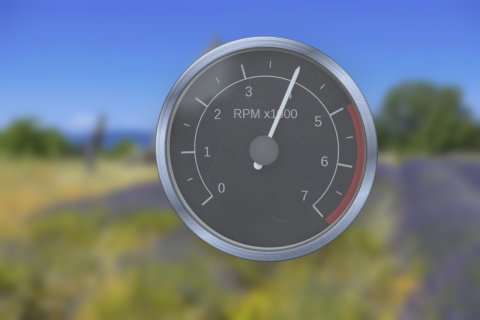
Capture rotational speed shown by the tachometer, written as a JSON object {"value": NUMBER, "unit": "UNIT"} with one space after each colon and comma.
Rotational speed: {"value": 4000, "unit": "rpm"}
